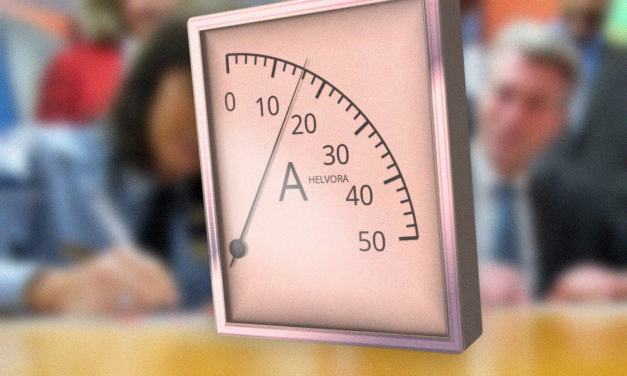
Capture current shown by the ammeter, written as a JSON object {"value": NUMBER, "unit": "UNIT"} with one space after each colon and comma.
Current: {"value": 16, "unit": "A"}
